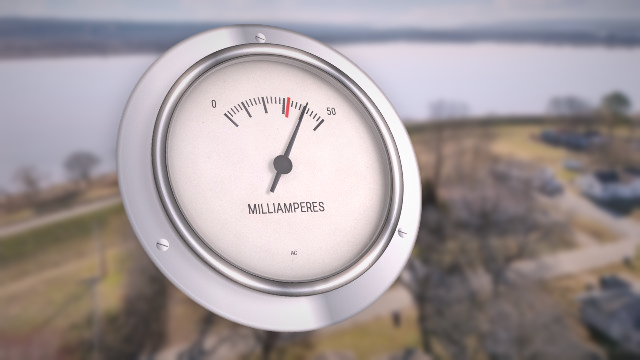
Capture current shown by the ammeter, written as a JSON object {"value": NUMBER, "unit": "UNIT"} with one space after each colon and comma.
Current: {"value": 40, "unit": "mA"}
